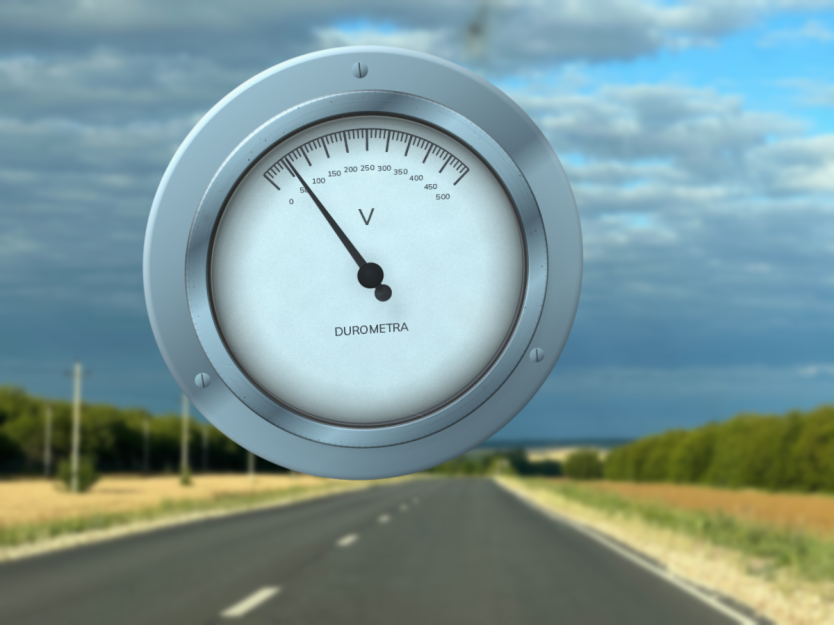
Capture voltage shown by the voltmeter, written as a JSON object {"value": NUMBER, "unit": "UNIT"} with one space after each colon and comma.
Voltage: {"value": 60, "unit": "V"}
